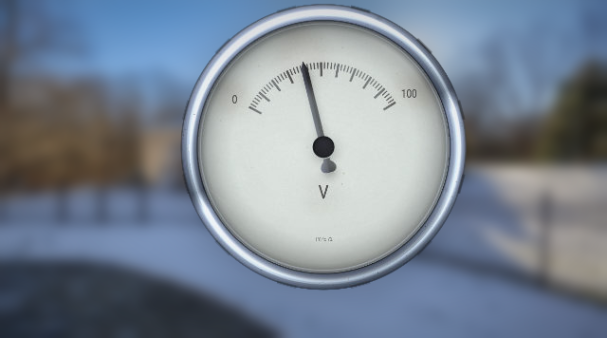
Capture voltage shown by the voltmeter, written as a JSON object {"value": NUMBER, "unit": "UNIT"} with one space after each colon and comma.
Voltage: {"value": 40, "unit": "V"}
